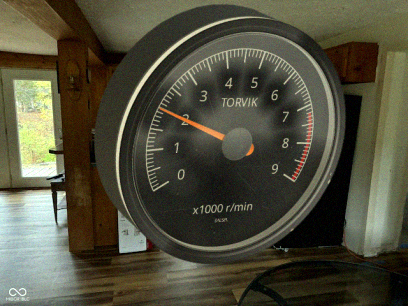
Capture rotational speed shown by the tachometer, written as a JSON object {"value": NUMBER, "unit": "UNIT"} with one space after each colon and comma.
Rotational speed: {"value": 2000, "unit": "rpm"}
